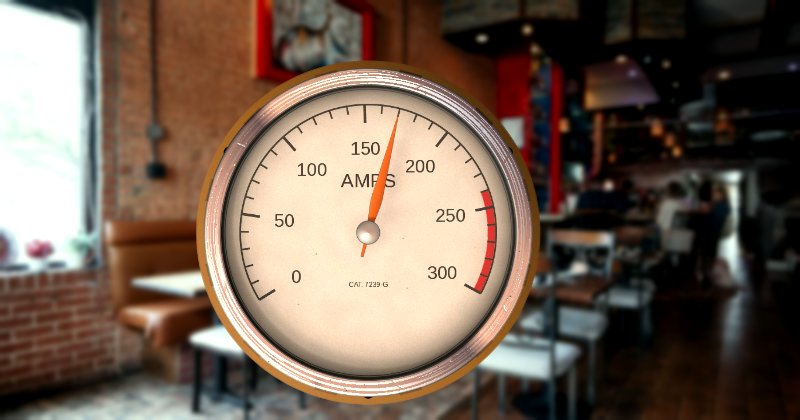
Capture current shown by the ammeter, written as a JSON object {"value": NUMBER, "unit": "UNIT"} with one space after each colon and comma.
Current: {"value": 170, "unit": "A"}
